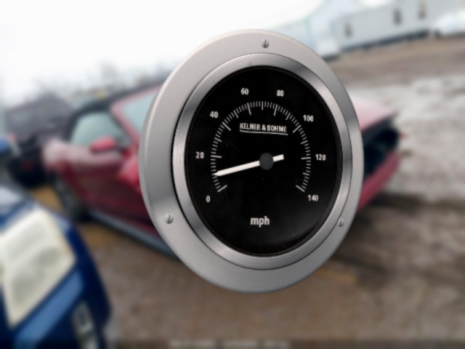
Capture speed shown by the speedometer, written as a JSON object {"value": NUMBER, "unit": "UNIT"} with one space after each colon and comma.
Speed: {"value": 10, "unit": "mph"}
